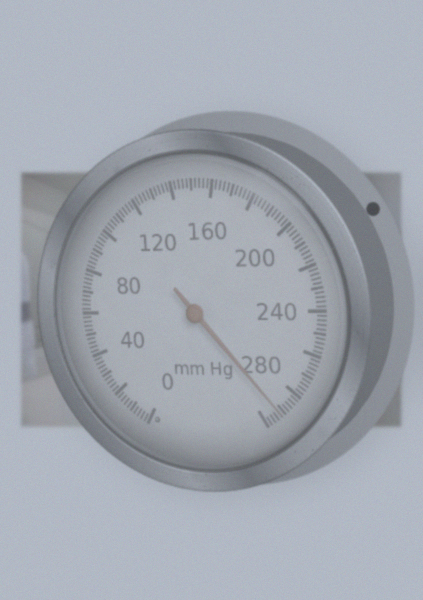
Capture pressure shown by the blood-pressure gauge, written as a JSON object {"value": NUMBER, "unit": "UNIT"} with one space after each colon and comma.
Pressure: {"value": 290, "unit": "mmHg"}
